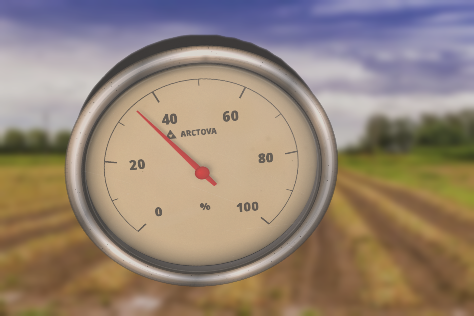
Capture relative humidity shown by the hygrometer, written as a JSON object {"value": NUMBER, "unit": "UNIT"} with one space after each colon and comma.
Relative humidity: {"value": 35, "unit": "%"}
